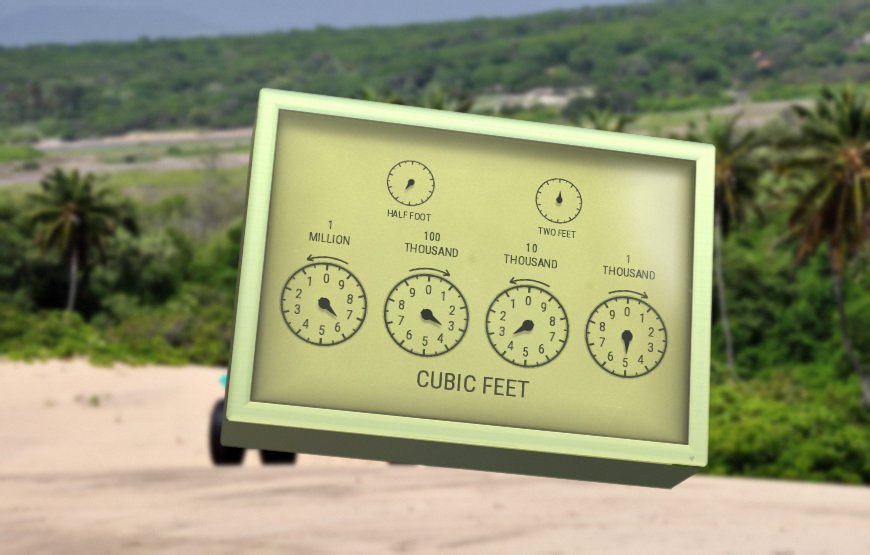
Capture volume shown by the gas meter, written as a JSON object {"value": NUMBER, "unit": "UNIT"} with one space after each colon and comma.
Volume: {"value": 633500, "unit": "ft³"}
